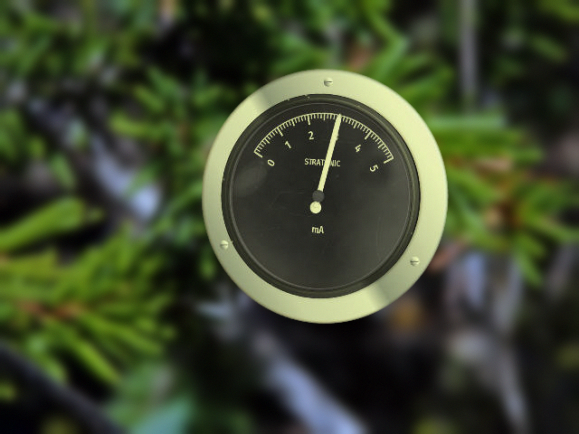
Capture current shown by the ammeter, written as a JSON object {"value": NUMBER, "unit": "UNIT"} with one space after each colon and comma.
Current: {"value": 3, "unit": "mA"}
